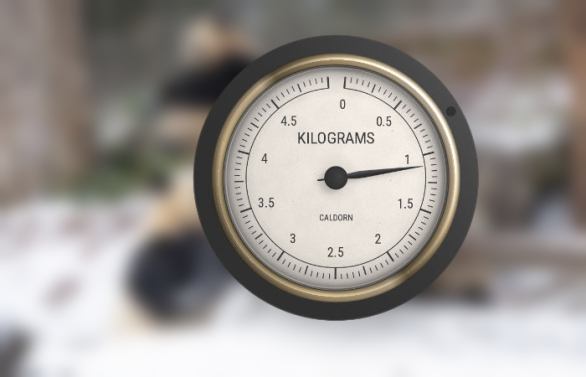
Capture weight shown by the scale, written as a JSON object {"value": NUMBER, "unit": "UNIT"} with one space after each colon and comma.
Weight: {"value": 1.1, "unit": "kg"}
